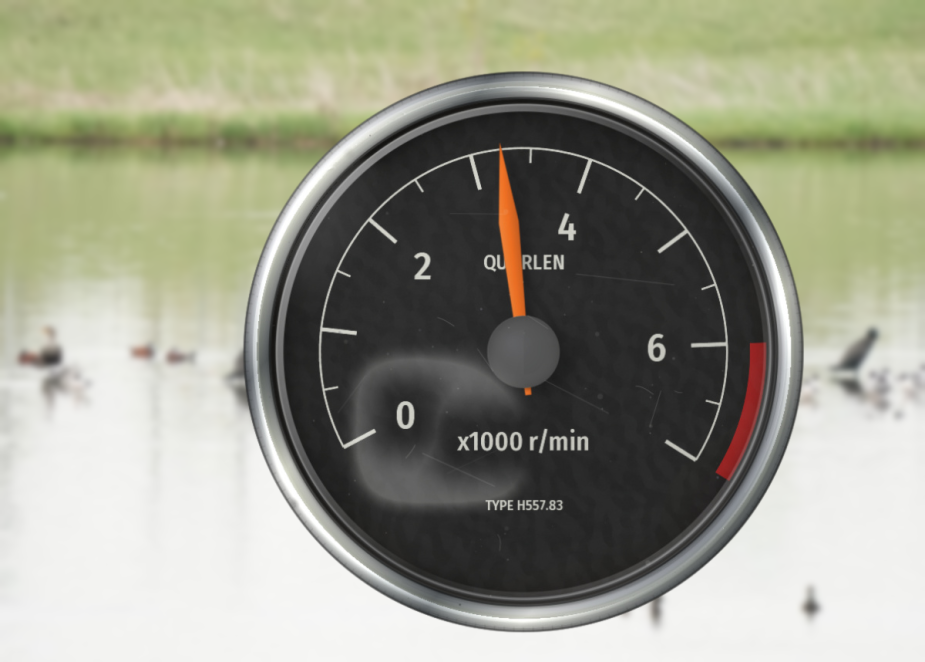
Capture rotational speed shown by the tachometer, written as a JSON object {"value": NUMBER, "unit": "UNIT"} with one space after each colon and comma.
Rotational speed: {"value": 3250, "unit": "rpm"}
